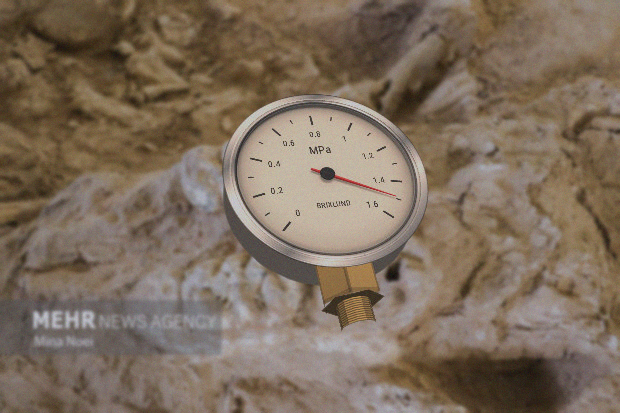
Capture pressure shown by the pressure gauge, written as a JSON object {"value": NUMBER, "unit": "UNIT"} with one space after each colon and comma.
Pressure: {"value": 1.5, "unit": "MPa"}
